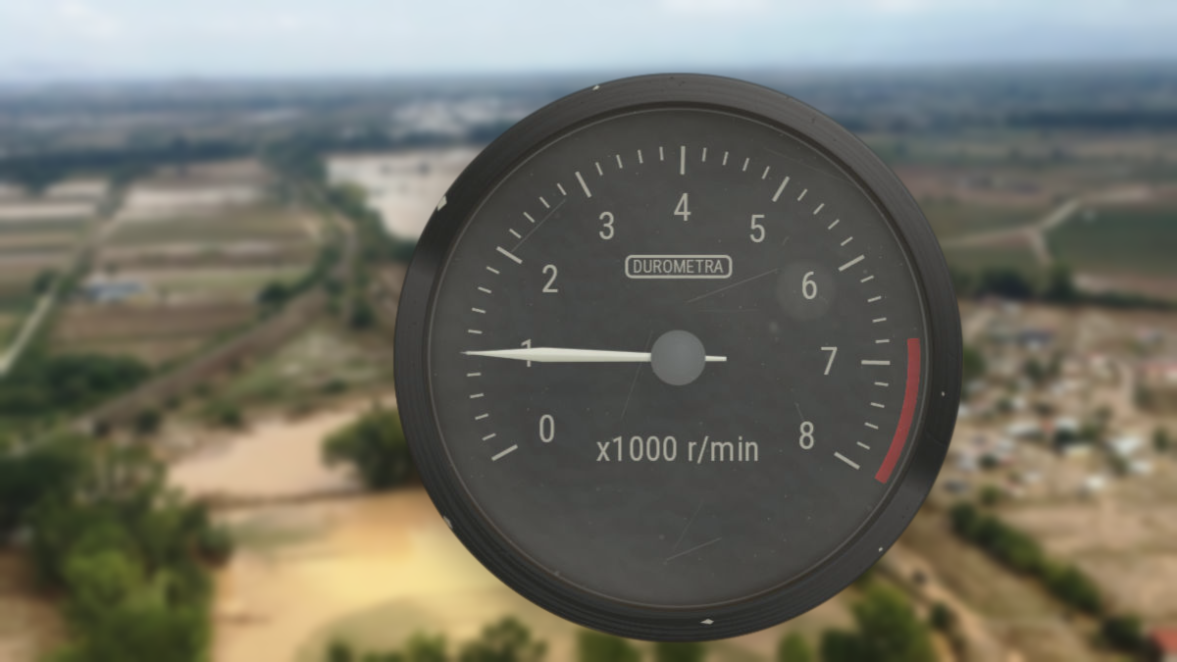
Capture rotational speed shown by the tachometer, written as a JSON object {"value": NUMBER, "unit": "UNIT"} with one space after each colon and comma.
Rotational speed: {"value": 1000, "unit": "rpm"}
